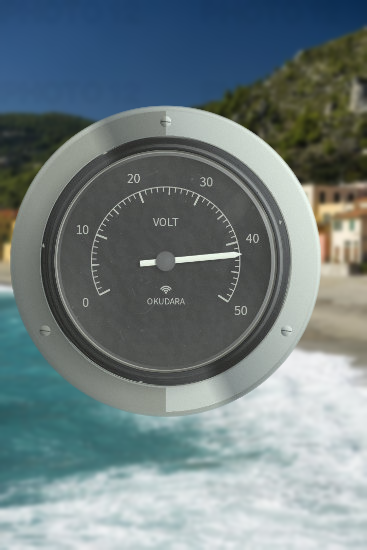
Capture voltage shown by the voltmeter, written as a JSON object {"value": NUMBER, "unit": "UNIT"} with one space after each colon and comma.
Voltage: {"value": 42, "unit": "V"}
